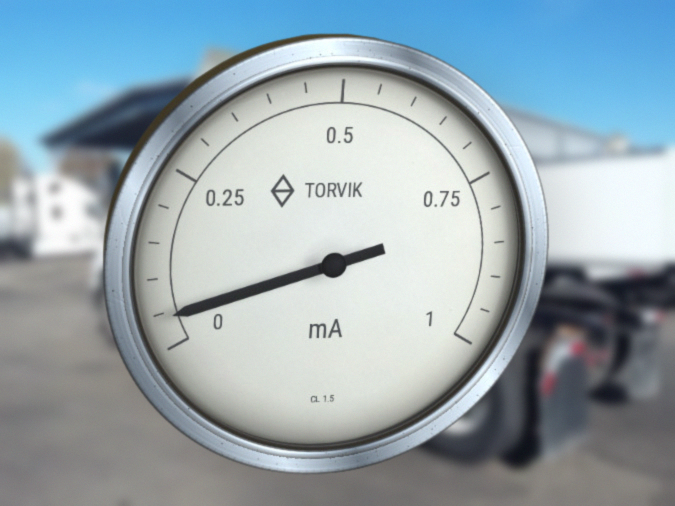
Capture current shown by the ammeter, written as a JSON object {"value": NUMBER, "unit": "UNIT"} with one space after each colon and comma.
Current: {"value": 0.05, "unit": "mA"}
